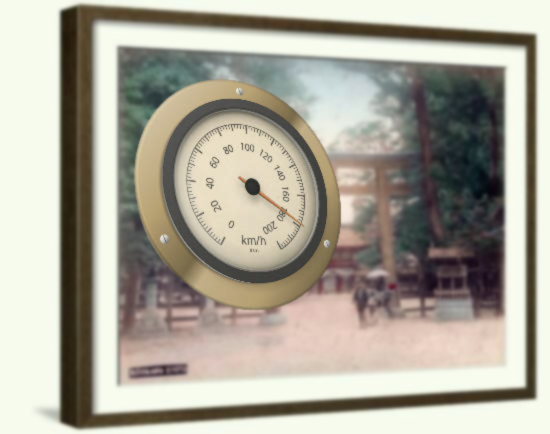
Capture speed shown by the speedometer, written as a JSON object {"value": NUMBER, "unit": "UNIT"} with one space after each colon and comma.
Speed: {"value": 180, "unit": "km/h"}
